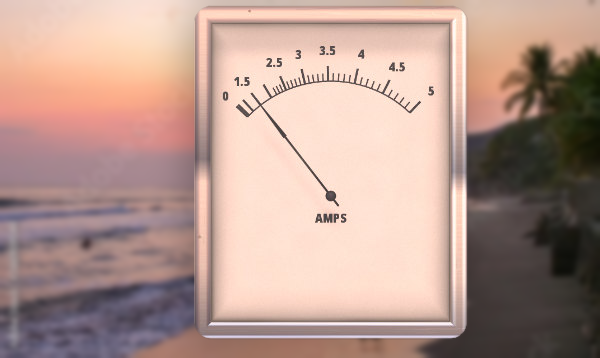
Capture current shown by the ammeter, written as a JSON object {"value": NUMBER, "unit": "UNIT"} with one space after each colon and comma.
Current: {"value": 1.5, "unit": "A"}
